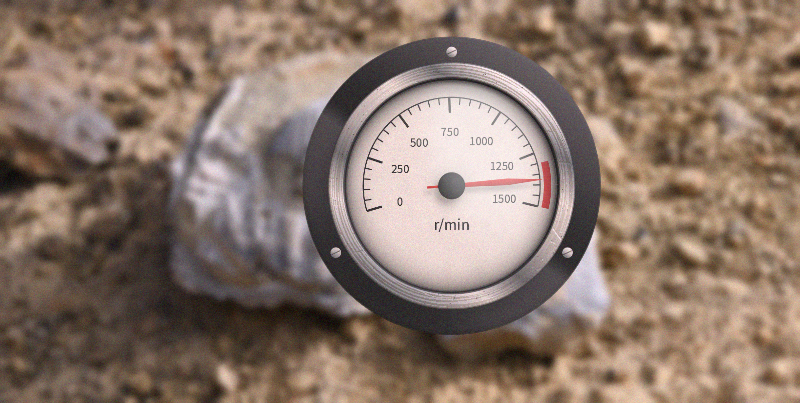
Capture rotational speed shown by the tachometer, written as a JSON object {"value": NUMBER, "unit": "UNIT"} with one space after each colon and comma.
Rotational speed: {"value": 1375, "unit": "rpm"}
